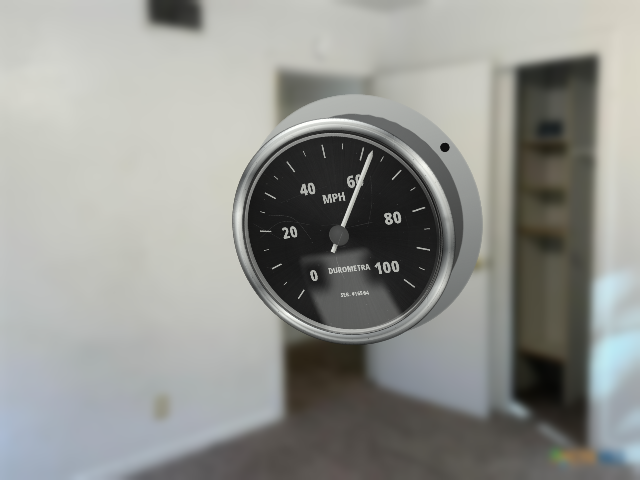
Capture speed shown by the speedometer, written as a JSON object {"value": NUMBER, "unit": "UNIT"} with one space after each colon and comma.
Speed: {"value": 62.5, "unit": "mph"}
